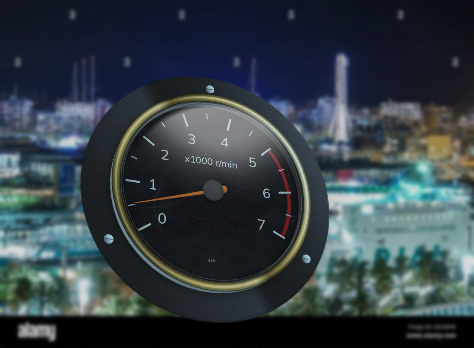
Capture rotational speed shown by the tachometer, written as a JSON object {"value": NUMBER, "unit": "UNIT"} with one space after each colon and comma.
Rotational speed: {"value": 500, "unit": "rpm"}
